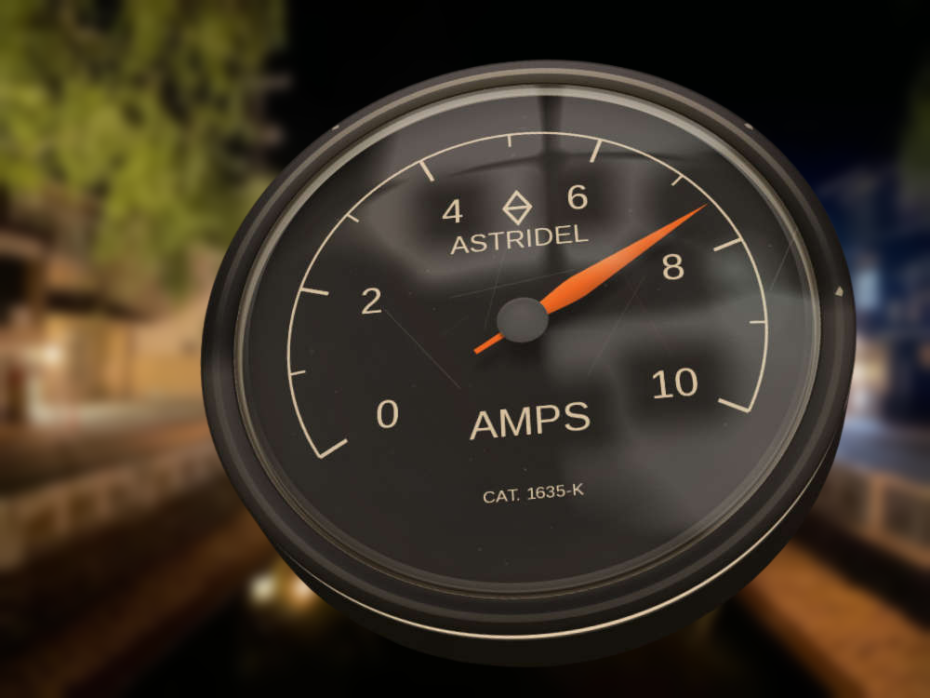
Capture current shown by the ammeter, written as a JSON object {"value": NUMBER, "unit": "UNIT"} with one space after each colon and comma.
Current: {"value": 7.5, "unit": "A"}
